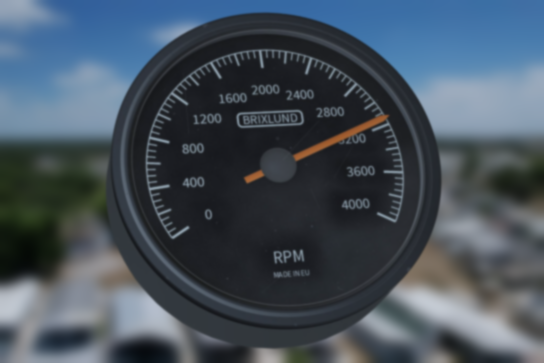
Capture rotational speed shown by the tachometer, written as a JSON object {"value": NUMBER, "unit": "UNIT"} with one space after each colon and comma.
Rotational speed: {"value": 3150, "unit": "rpm"}
